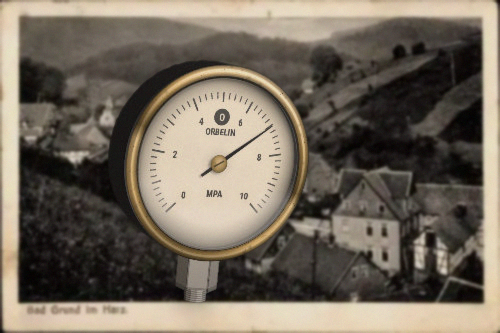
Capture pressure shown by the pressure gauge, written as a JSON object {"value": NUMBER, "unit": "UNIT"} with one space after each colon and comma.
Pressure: {"value": 7, "unit": "MPa"}
